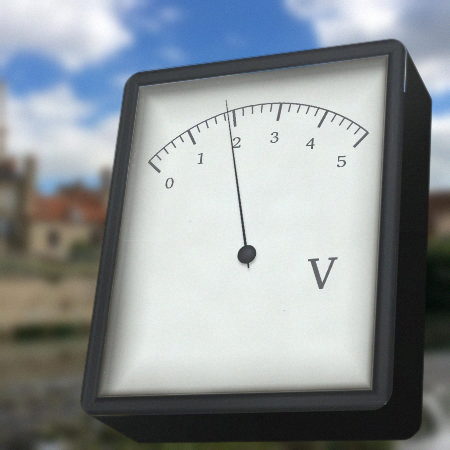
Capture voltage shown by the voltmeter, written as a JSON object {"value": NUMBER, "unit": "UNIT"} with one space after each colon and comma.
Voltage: {"value": 1.9, "unit": "V"}
